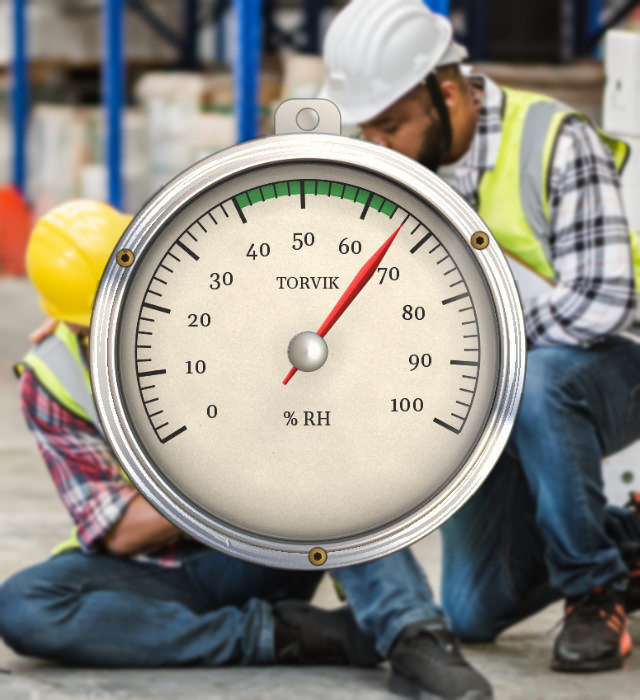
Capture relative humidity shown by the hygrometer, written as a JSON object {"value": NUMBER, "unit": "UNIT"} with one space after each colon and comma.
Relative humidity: {"value": 66, "unit": "%"}
